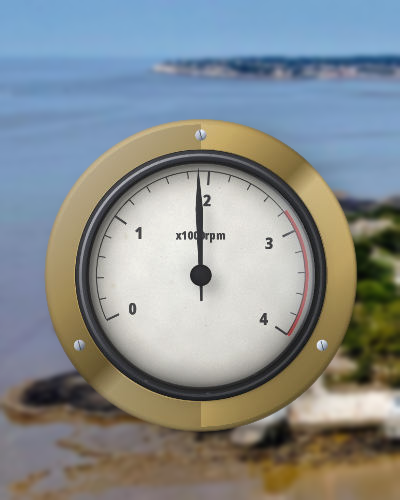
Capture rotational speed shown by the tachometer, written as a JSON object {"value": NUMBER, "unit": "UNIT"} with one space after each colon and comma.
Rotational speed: {"value": 1900, "unit": "rpm"}
